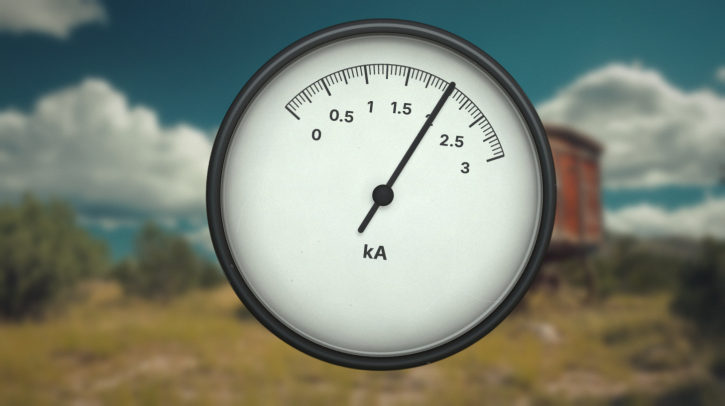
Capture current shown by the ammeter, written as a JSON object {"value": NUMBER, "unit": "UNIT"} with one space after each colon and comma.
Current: {"value": 2, "unit": "kA"}
